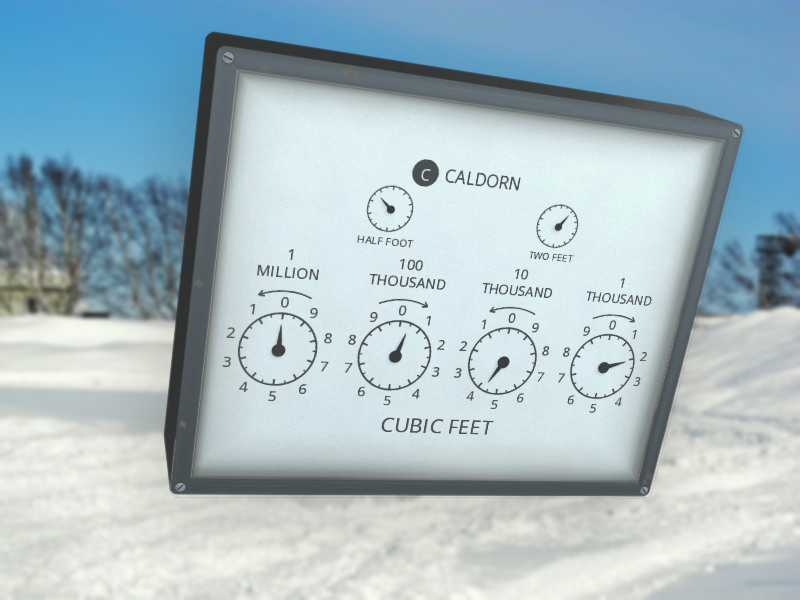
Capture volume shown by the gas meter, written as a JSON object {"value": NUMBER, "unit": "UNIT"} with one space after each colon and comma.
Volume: {"value": 4200, "unit": "ft³"}
